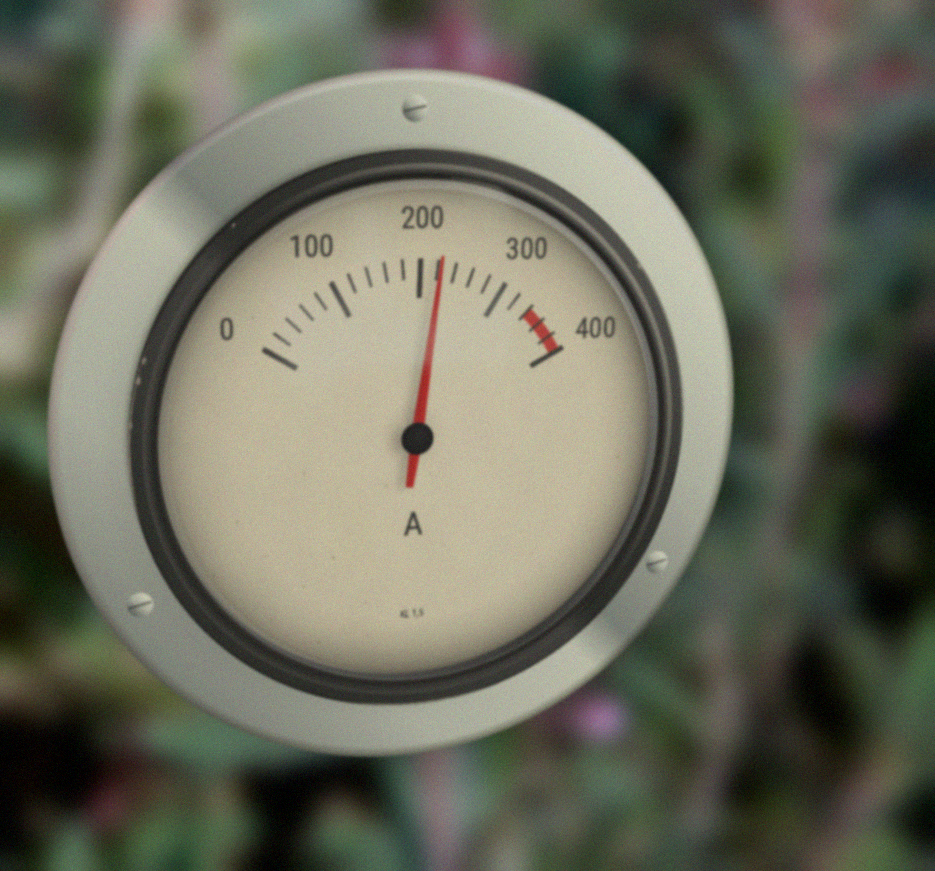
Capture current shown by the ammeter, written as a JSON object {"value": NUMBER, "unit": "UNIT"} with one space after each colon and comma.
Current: {"value": 220, "unit": "A"}
